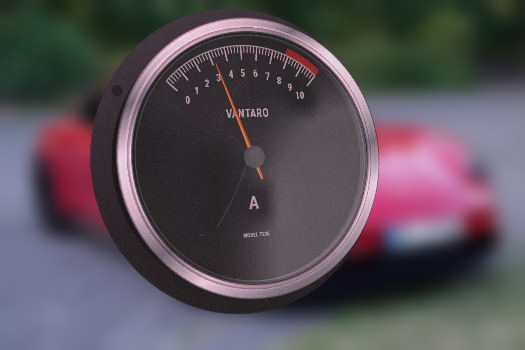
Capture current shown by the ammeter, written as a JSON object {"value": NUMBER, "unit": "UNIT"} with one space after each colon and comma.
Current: {"value": 3, "unit": "A"}
